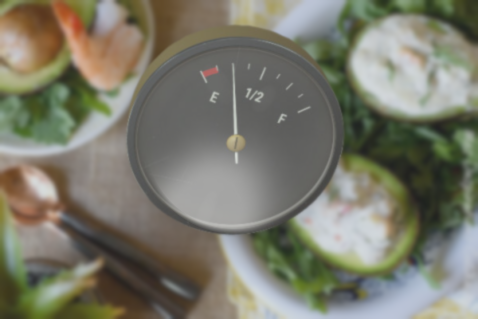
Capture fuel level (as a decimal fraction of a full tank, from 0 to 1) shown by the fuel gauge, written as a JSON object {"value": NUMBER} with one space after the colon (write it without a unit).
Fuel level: {"value": 0.25}
